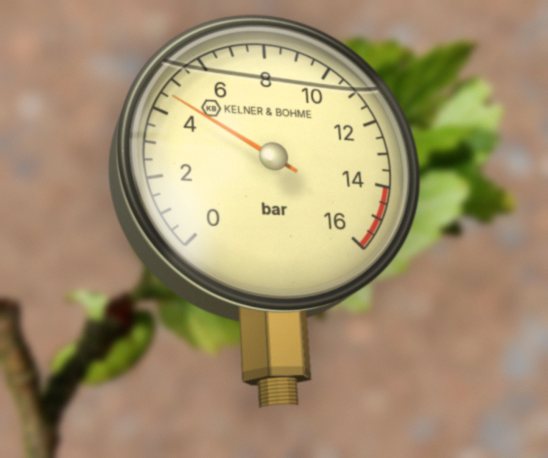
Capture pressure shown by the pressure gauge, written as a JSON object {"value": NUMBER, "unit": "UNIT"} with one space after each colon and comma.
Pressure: {"value": 4.5, "unit": "bar"}
